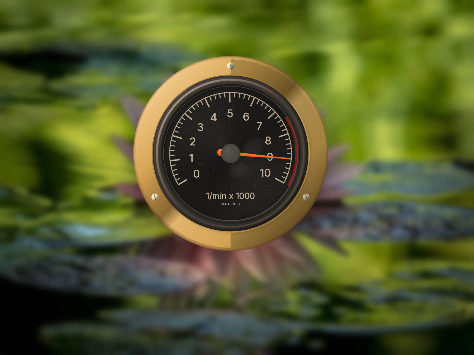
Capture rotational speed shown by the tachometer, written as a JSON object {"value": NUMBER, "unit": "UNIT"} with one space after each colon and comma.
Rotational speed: {"value": 9000, "unit": "rpm"}
